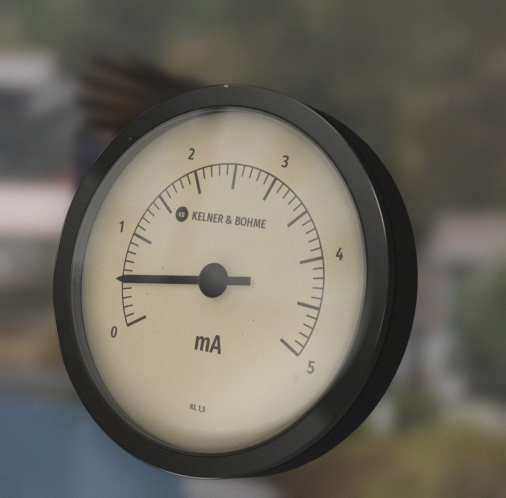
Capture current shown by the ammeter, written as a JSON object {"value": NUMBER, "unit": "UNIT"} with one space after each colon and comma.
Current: {"value": 0.5, "unit": "mA"}
